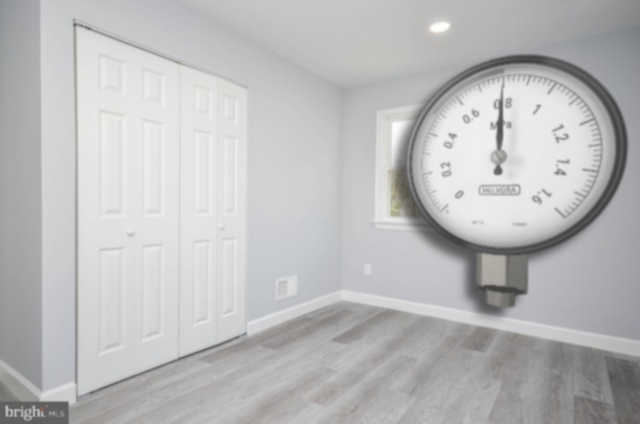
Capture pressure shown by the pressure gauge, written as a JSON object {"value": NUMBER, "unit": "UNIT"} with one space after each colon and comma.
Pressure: {"value": 0.8, "unit": "MPa"}
